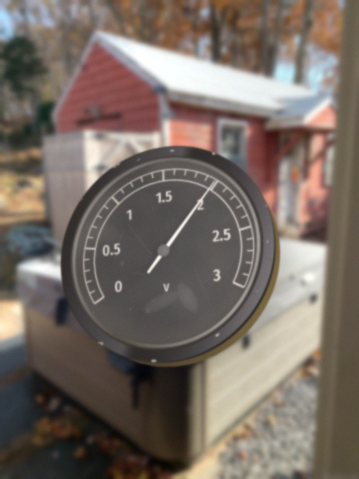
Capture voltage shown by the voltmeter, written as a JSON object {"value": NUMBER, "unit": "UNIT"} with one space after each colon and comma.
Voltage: {"value": 2, "unit": "V"}
